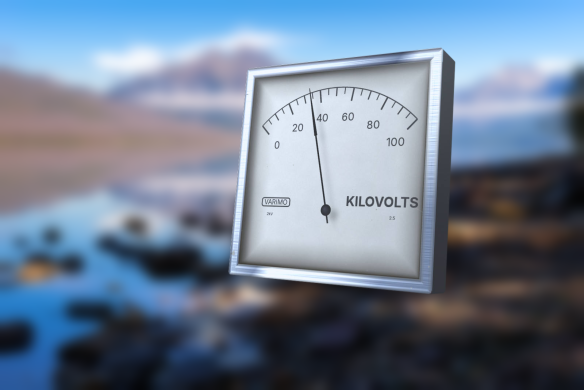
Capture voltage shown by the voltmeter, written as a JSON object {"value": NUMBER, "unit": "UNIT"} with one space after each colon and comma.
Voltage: {"value": 35, "unit": "kV"}
